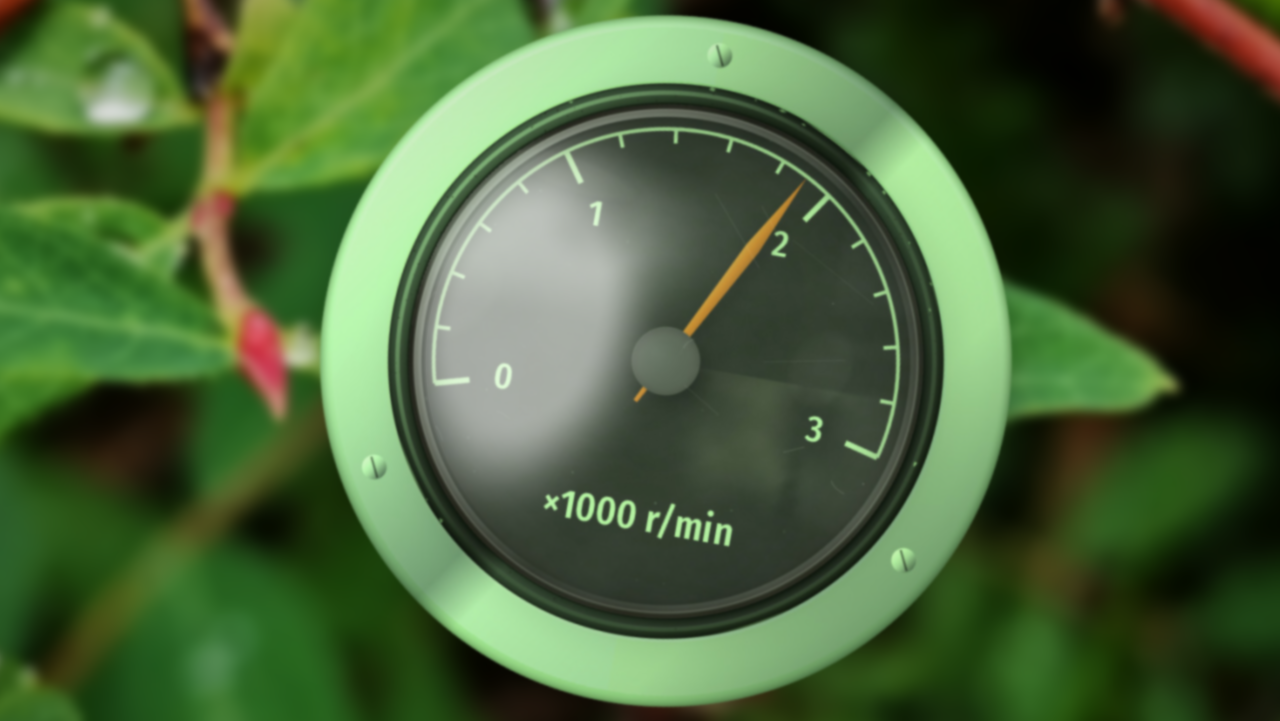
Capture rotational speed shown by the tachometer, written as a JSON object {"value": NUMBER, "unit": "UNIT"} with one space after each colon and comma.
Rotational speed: {"value": 1900, "unit": "rpm"}
